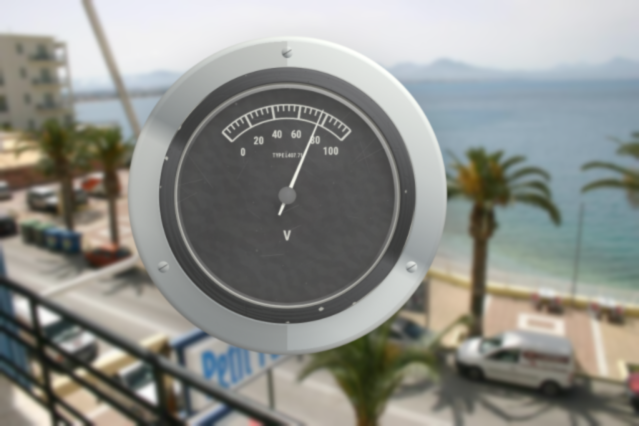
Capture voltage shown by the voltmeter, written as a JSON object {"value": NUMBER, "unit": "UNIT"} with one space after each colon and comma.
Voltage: {"value": 76, "unit": "V"}
